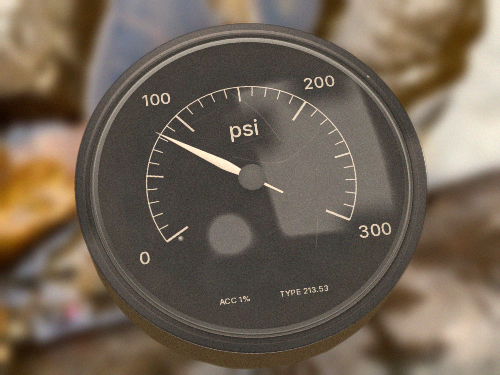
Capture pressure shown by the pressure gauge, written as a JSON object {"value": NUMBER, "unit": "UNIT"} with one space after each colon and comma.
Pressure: {"value": 80, "unit": "psi"}
